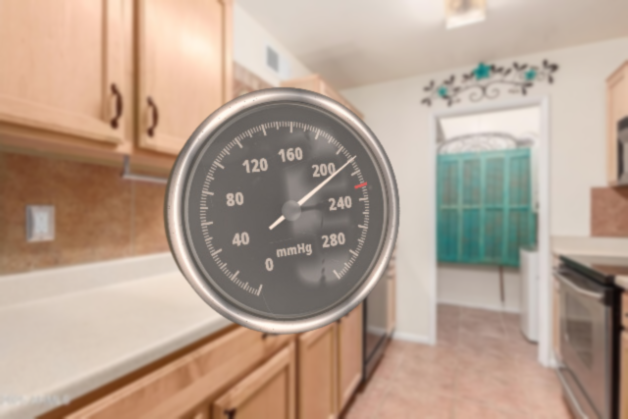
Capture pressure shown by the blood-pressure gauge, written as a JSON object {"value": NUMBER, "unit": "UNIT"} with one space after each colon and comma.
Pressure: {"value": 210, "unit": "mmHg"}
